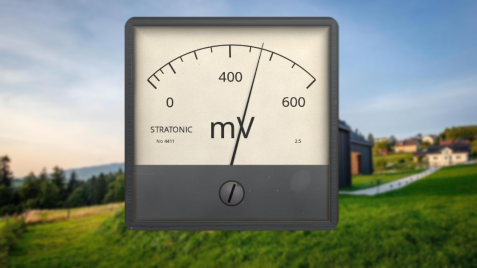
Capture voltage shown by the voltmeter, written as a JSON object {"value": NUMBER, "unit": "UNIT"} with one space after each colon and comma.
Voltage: {"value": 475, "unit": "mV"}
